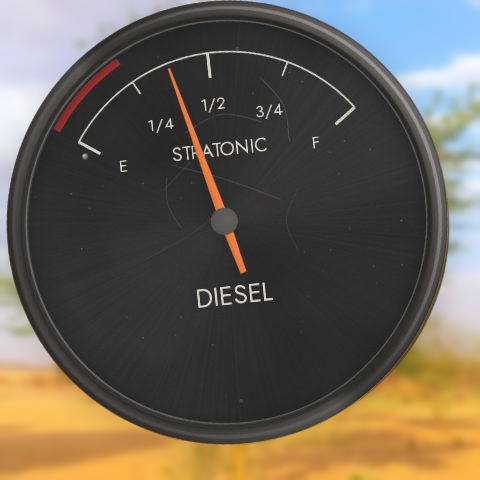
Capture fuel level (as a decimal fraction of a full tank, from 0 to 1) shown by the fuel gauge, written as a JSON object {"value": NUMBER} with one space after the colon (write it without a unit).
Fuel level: {"value": 0.375}
